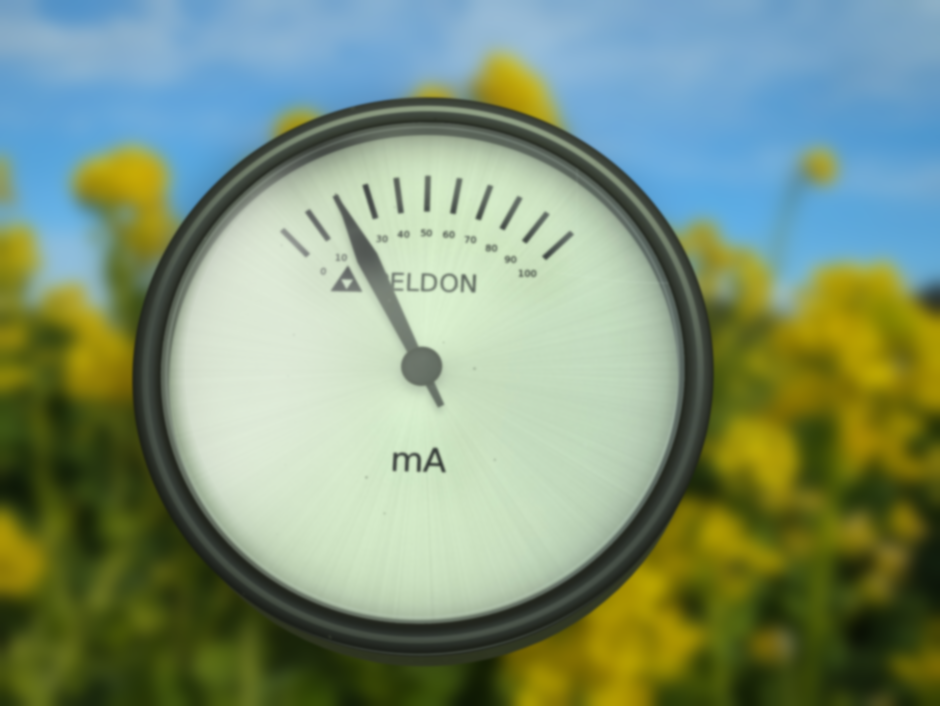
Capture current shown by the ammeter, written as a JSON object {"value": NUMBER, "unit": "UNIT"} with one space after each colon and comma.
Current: {"value": 20, "unit": "mA"}
